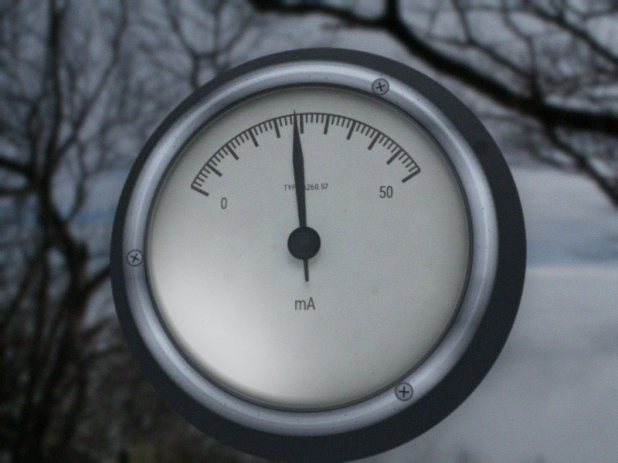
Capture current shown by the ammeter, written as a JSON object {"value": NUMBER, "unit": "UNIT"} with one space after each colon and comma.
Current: {"value": 24, "unit": "mA"}
